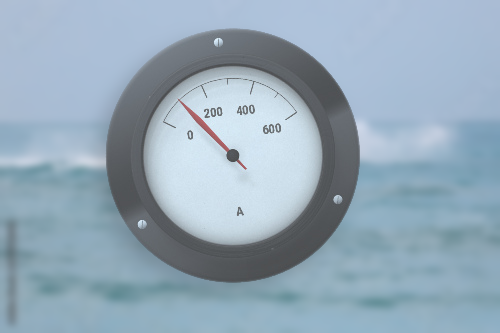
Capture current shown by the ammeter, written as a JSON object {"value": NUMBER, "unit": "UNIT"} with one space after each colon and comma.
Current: {"value": 100, "unit": "A"}
